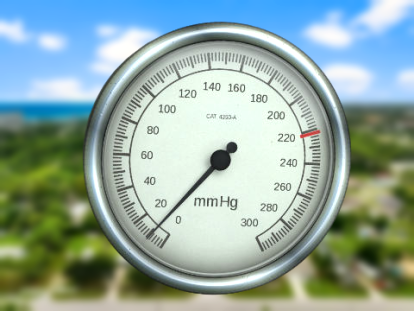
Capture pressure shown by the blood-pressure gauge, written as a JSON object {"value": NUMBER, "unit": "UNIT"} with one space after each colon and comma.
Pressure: {"value": 10, "unit": "mmHg"}
